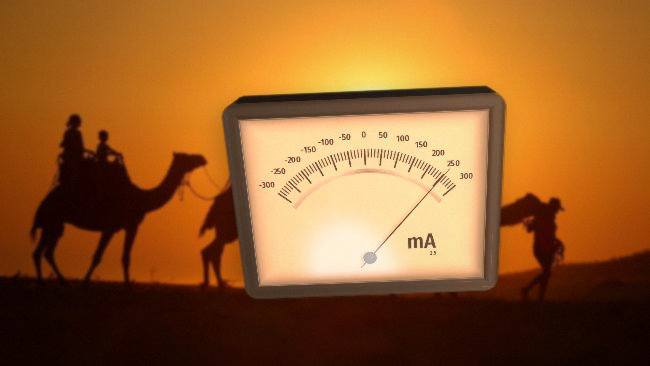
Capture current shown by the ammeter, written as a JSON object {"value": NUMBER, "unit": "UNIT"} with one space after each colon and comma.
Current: {"value": 250, "unit": "mA"}
